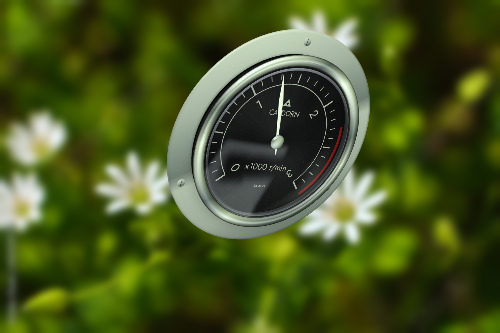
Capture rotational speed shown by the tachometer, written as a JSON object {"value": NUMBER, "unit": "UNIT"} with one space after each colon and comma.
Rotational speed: {"value": 1300, "unit": "rpm"}
